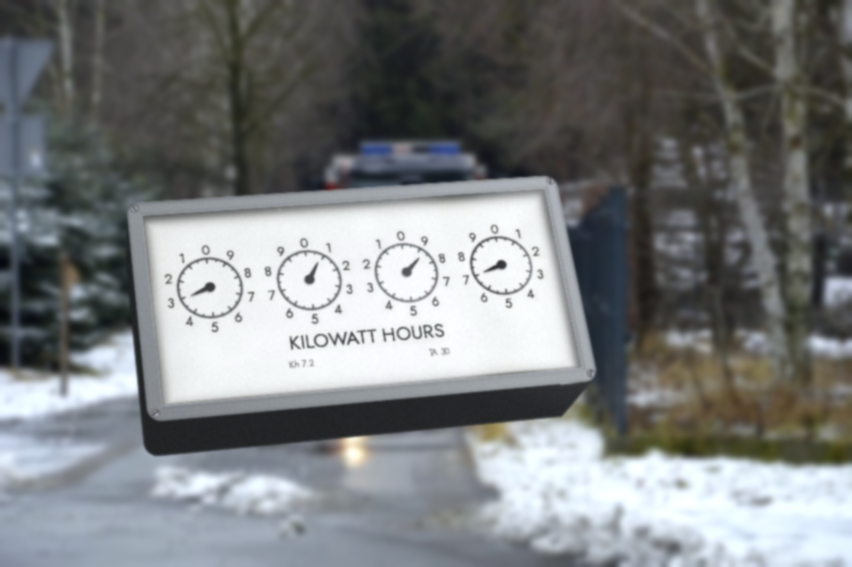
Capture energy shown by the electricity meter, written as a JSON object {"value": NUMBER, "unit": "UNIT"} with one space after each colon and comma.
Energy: {"value": 3087, "unit": "kWh"}
